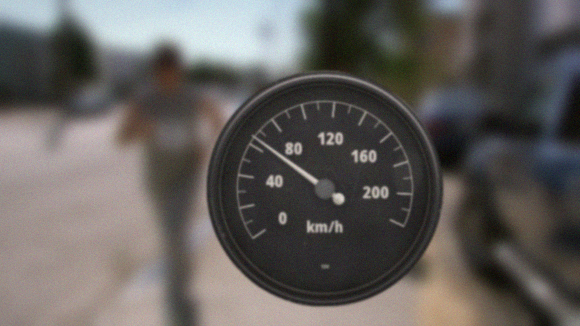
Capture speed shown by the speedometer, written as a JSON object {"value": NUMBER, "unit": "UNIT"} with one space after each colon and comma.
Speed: {"value": 65, "unit": "km/h"}
